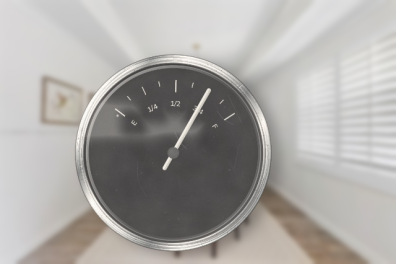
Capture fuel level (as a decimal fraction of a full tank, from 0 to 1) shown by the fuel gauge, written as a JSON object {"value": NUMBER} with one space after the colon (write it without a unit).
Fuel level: {"value": 0.75}
